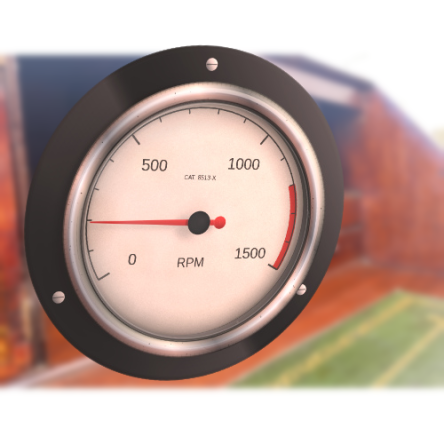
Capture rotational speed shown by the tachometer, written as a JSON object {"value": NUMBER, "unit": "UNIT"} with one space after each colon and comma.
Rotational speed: {"value": 200, "unit": "rpm"}
